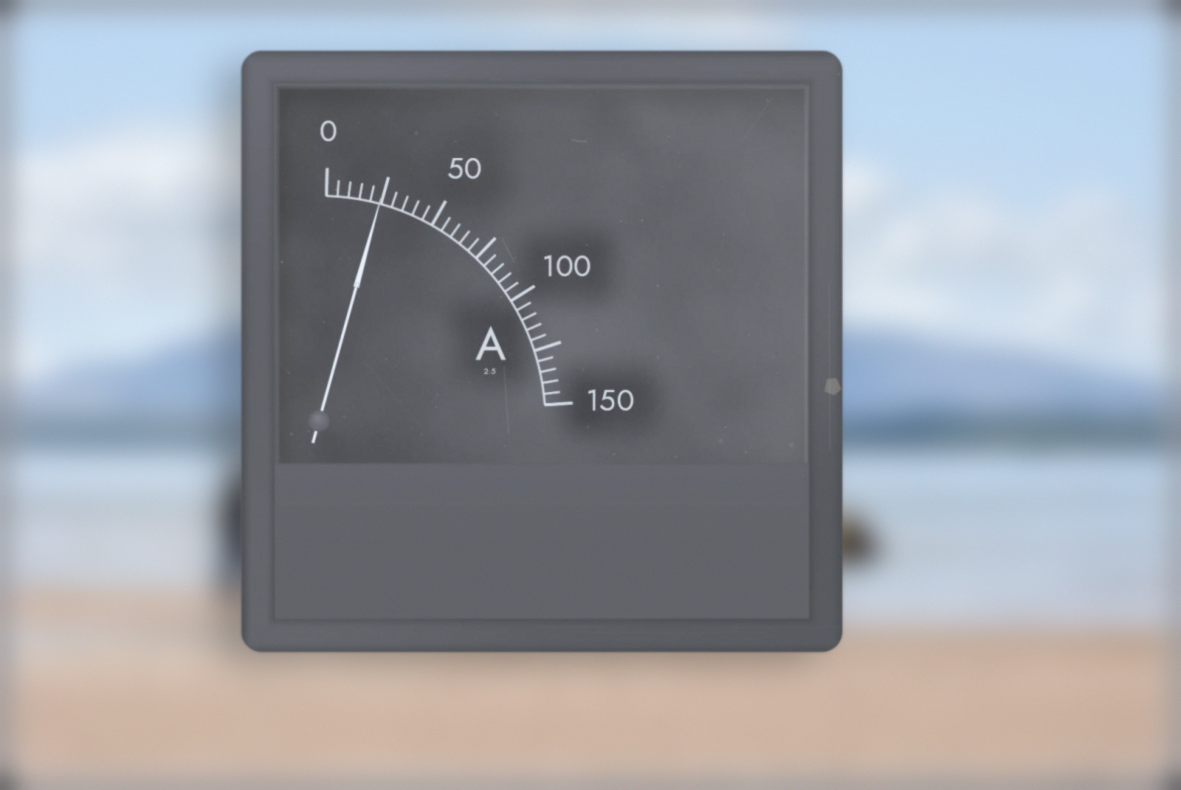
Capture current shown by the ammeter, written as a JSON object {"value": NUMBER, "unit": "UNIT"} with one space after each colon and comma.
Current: {"value": 25, "unit": "A"}
